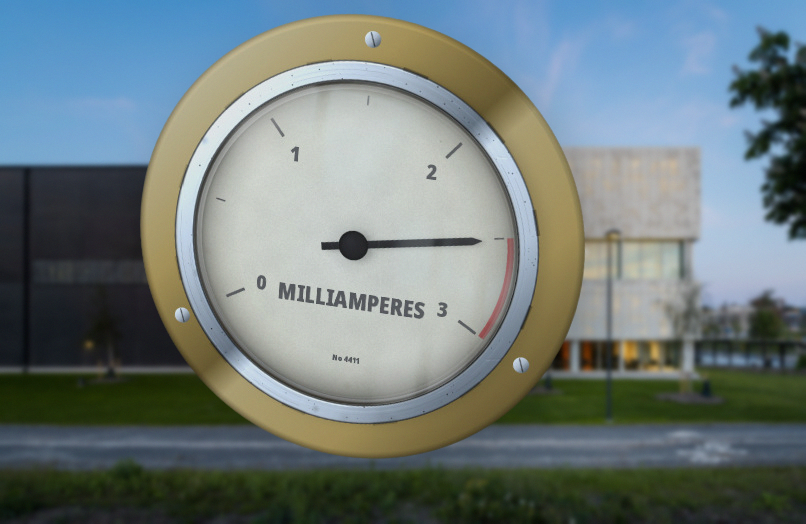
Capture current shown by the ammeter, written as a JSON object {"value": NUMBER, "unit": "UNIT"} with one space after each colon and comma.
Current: {"value": 2.5, "unit": "mA"}
